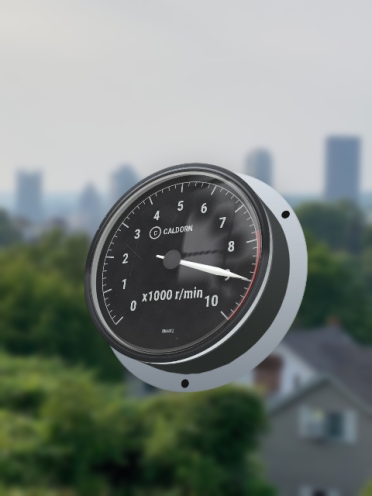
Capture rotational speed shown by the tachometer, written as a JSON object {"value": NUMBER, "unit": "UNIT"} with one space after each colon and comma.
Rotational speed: {"value": 9000, "unit": "rpm"}
